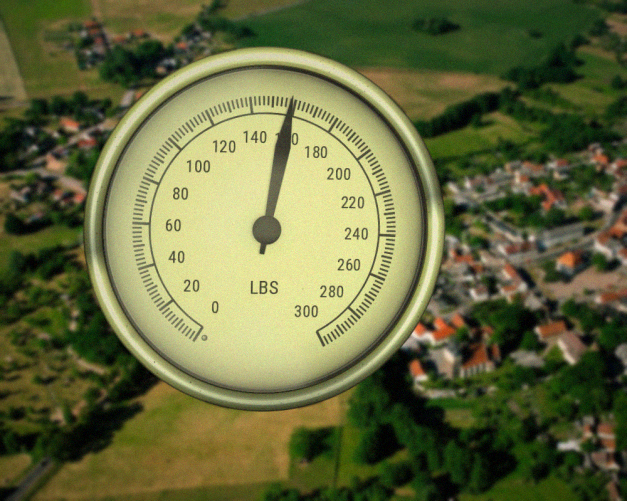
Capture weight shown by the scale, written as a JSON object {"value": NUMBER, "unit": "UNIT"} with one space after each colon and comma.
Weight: {"value": 158, "unit": "lb"}
